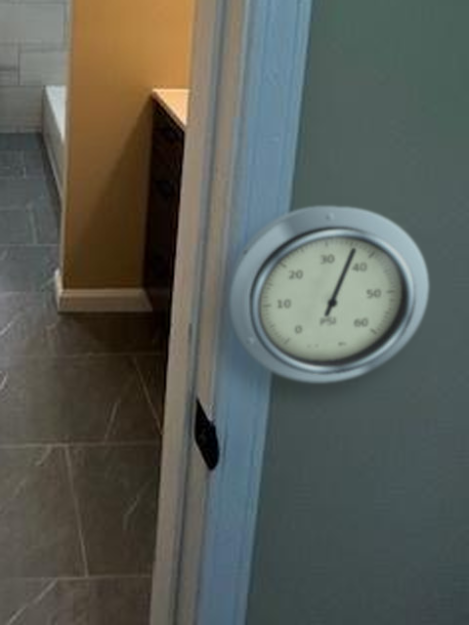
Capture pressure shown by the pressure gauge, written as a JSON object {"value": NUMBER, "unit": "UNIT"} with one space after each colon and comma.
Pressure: {"value": 35, "unit": "psi"}
